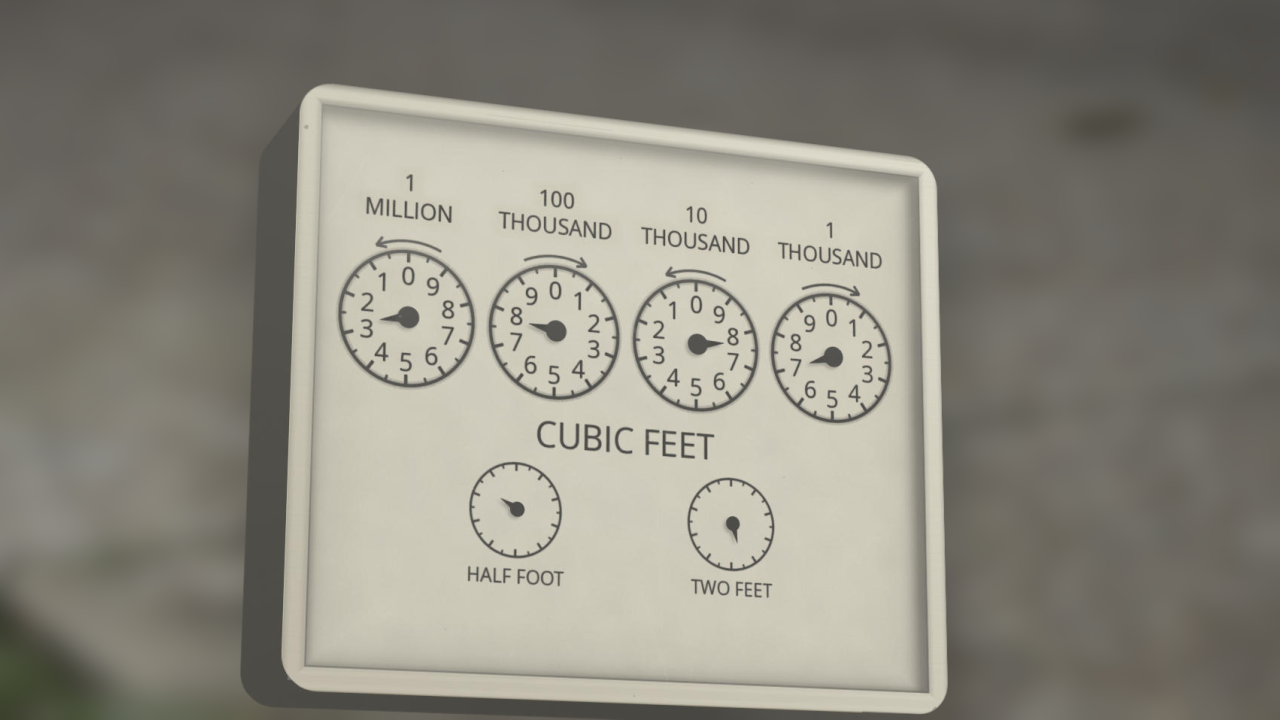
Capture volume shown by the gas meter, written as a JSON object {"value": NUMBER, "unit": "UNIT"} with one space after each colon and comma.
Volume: {"value": 277700, "unit": "ft³"}
